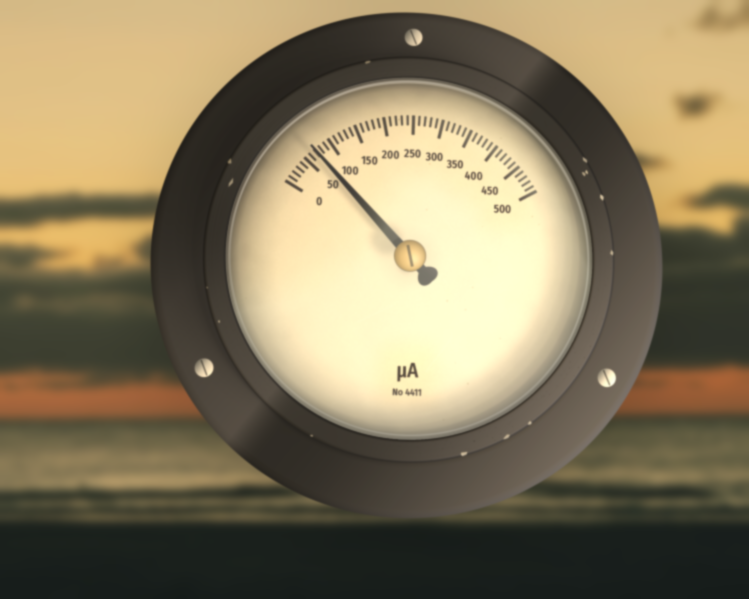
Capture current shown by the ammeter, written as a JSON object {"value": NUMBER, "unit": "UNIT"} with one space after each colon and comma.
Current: {"value": 70, "unit": "µA"}
